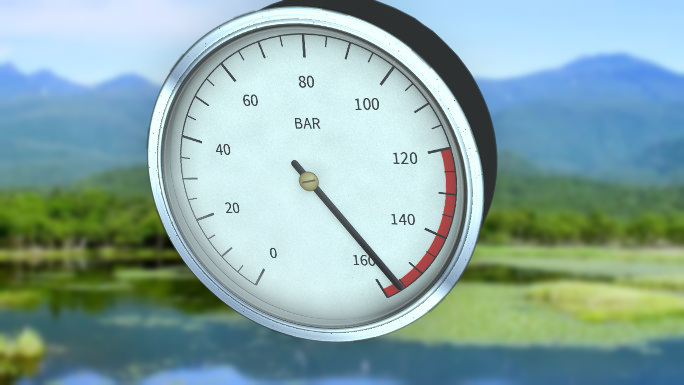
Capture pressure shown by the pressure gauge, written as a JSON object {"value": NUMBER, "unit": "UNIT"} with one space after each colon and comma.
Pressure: {"value": 155, "unit": "bar"}
